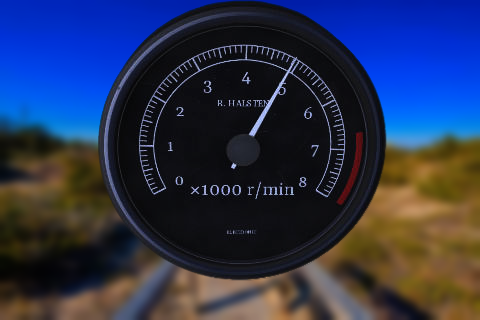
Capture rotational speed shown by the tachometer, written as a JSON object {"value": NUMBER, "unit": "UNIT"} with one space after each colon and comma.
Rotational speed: {"value": 4900, "unit": "rpm"}
